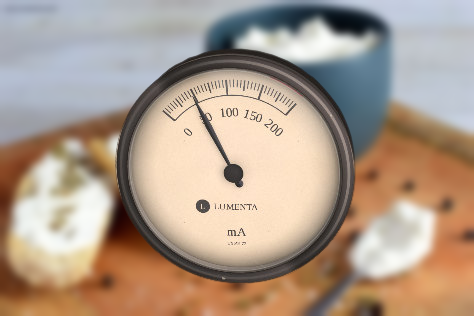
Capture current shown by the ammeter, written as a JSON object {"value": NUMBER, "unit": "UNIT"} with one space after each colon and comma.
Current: {"value": 50, "unit": "mA"}
